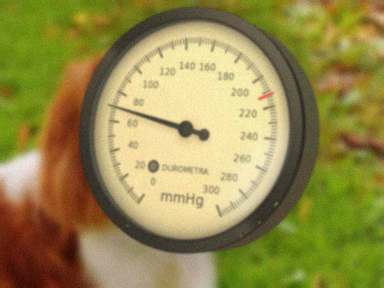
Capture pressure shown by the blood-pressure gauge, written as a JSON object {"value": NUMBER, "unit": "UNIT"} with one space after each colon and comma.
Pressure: {"value": 70, "unit": "mmHg"}
